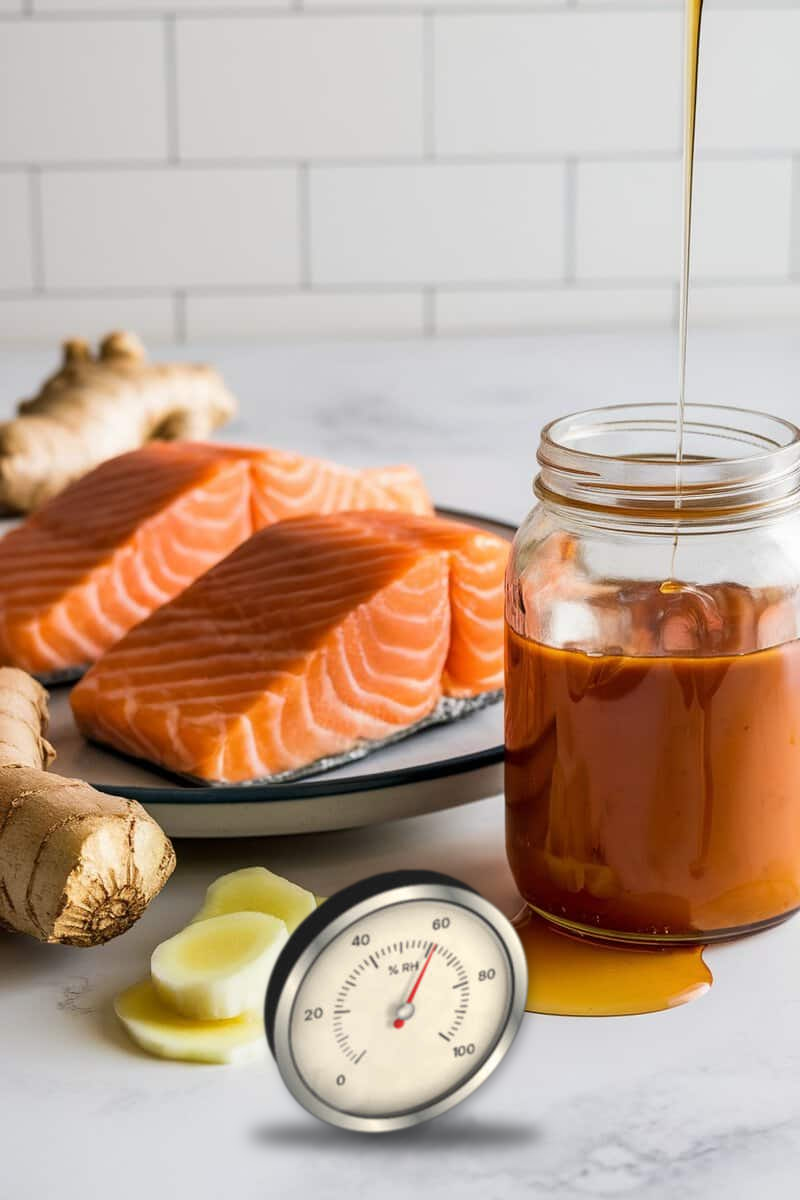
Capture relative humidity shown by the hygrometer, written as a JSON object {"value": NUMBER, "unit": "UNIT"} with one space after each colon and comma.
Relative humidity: {"value": 60, "unit": "%"}
